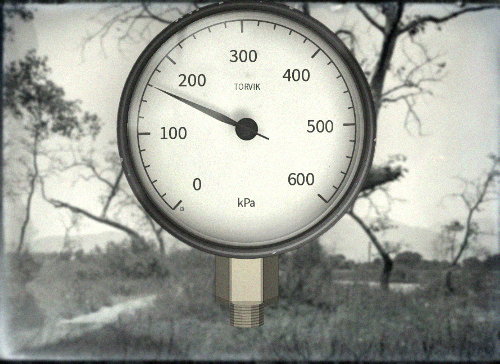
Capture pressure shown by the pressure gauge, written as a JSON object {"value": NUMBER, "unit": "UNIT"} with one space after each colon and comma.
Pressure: {"value": 160, "unit": "kPa"}
